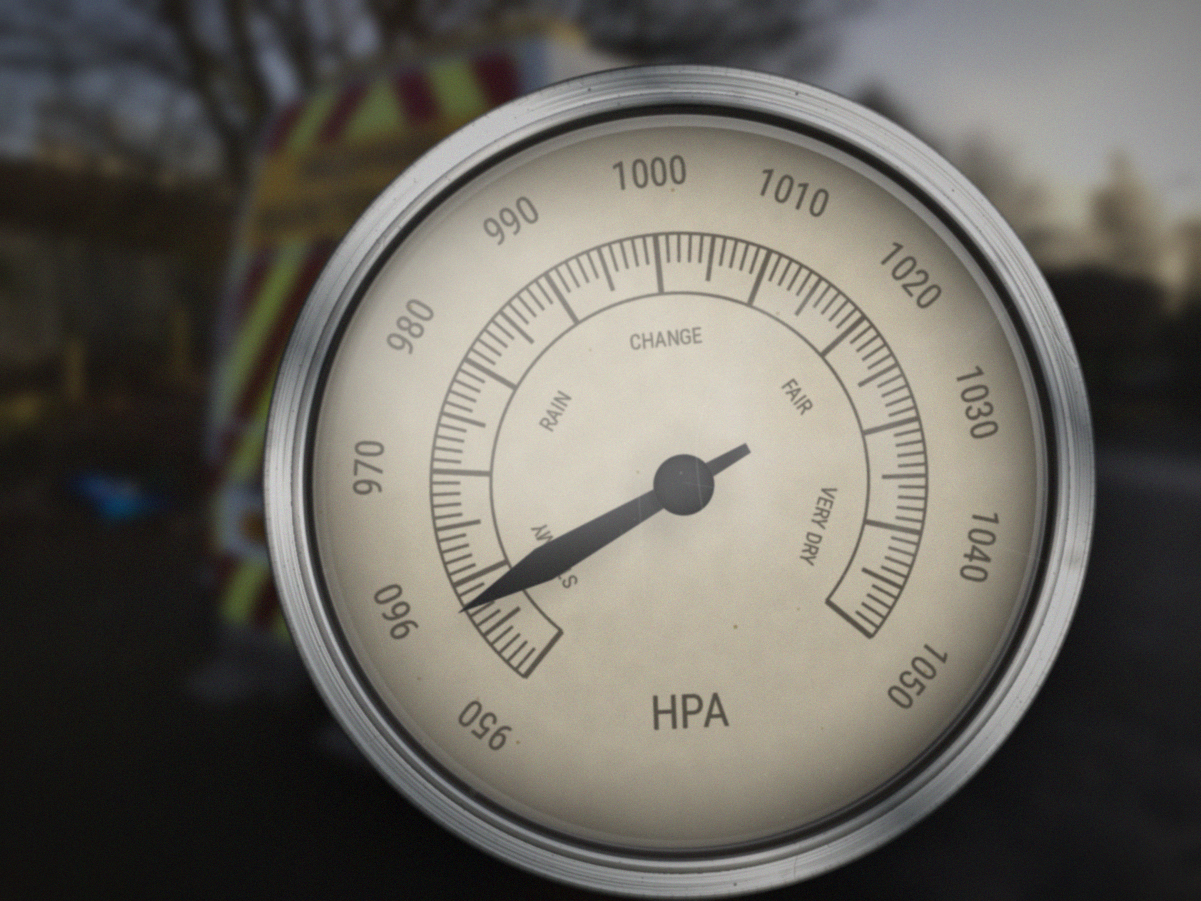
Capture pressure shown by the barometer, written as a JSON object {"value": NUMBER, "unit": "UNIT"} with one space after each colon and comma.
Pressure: {"value": 958, "unit": "hPa"}
